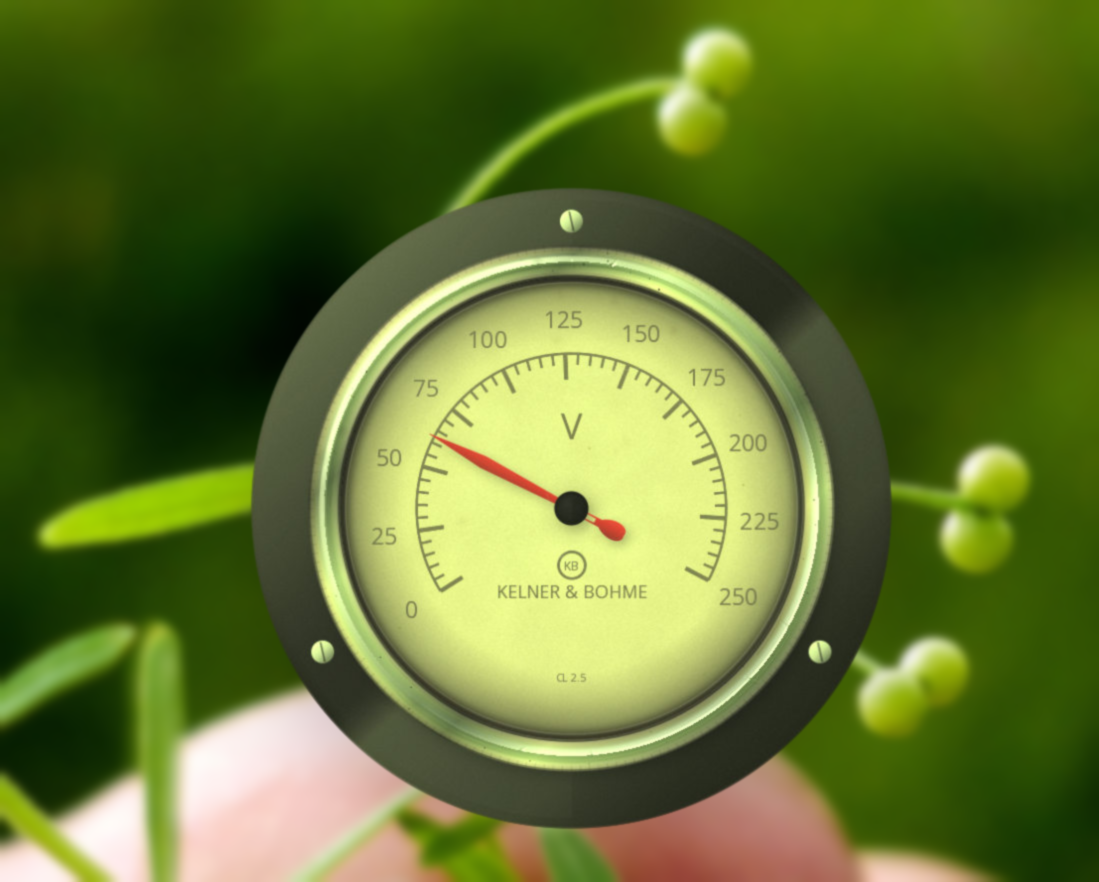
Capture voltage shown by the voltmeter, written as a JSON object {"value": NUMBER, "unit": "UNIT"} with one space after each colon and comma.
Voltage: {"value": 62.5, "unit": "V"}
